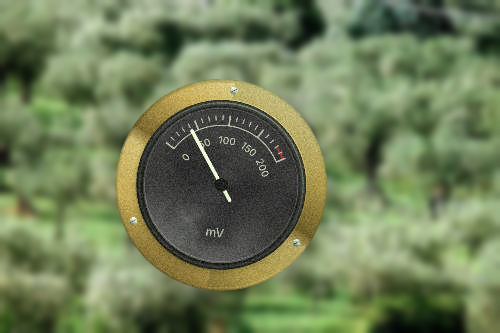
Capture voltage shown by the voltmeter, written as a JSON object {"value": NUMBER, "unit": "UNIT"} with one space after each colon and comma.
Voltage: {"value": 40, "unit": "mV"}
